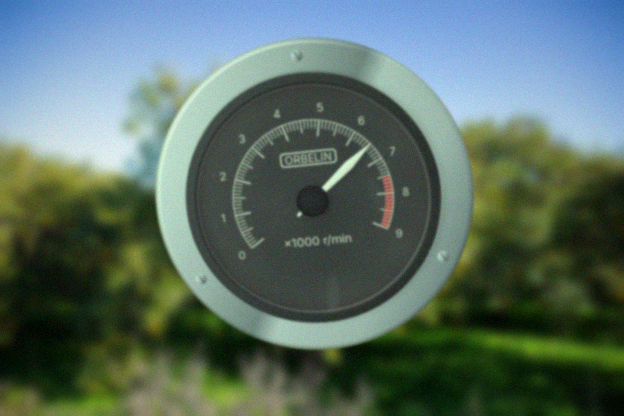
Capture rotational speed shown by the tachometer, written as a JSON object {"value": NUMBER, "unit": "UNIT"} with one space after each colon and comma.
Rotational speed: {"value": 6500, "unit": "rpm"}
